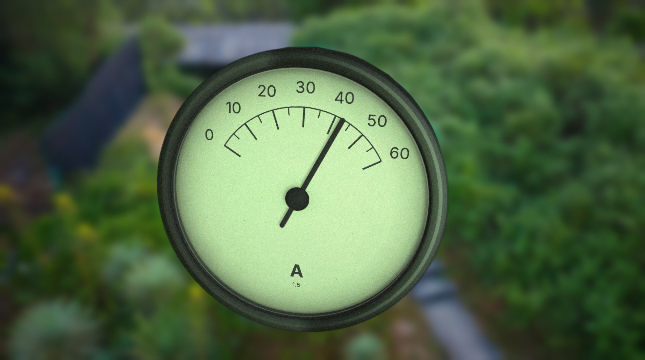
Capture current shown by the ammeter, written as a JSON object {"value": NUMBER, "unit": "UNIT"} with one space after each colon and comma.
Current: {"value": 42.5, "unit": "A"}
